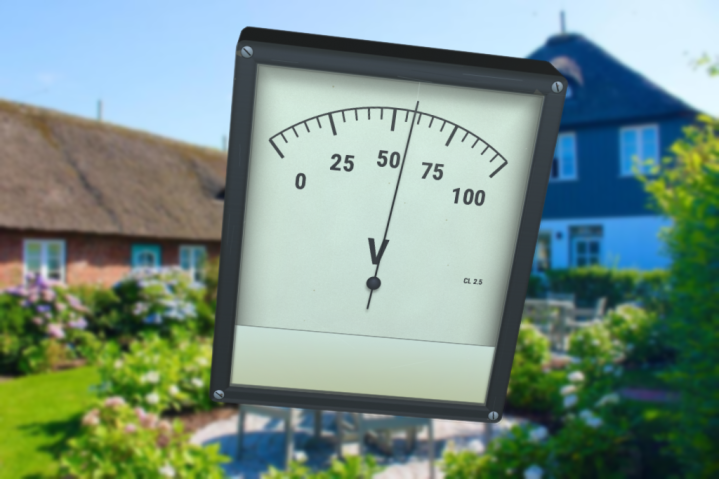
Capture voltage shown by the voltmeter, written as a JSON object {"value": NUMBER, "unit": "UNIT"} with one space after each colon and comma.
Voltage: {"value": 57.5, "unit": "V"}
